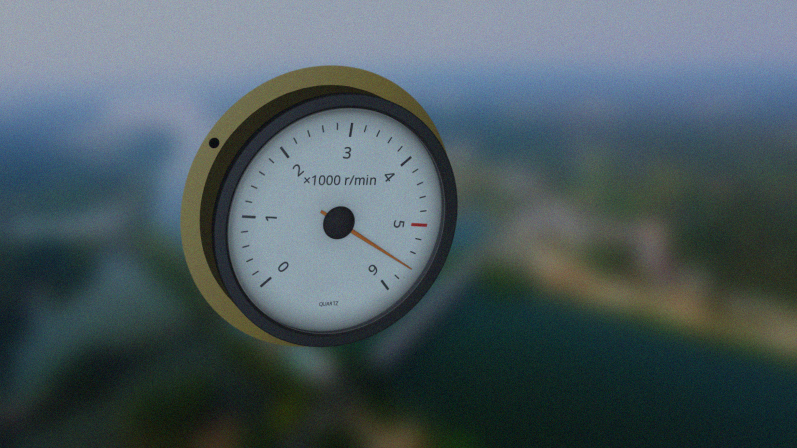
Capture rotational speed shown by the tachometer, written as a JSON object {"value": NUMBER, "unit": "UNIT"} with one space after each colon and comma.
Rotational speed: {"value": 5600, "unit": "rpm"}
